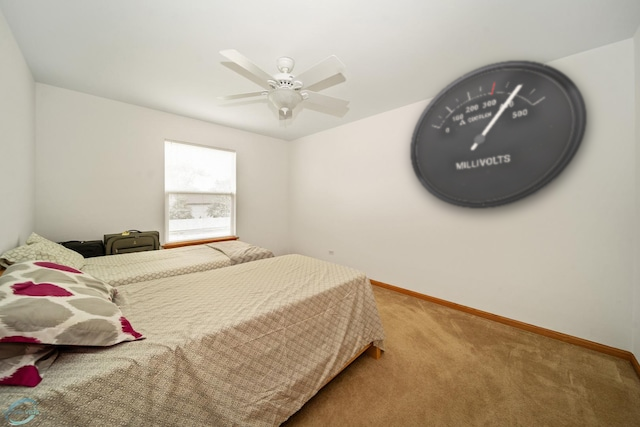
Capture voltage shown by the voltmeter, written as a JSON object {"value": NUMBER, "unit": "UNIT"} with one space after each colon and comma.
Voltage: {"value": 400, "unit": "mV"}
